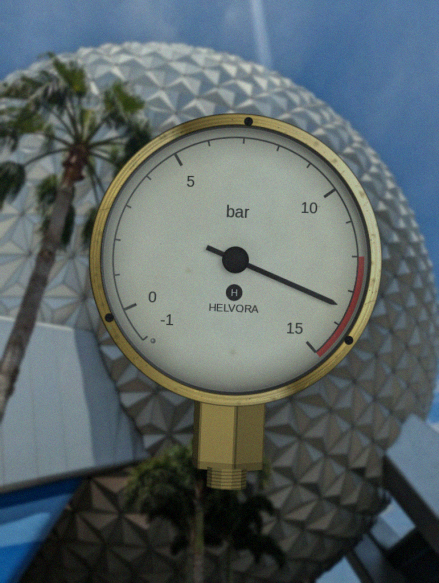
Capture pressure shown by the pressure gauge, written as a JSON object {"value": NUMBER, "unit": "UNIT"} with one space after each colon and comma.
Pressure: {"value": 13.5, "unit": "bar"}
